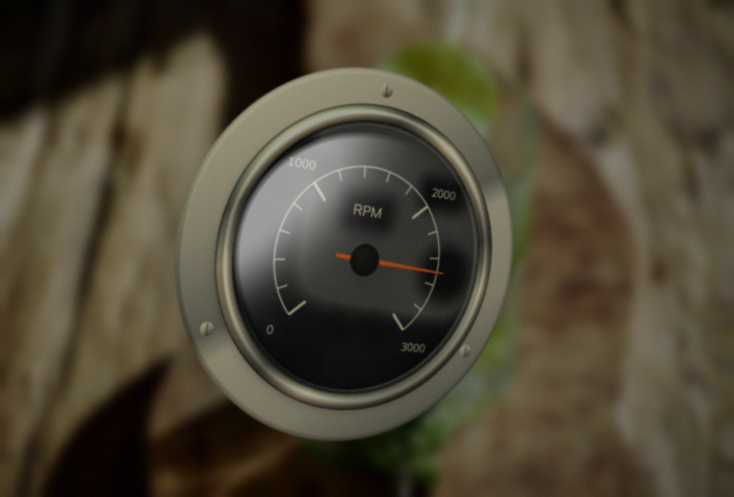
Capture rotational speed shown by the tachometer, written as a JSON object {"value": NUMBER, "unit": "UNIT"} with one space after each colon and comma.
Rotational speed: {"value": 2500, "unit": "rpm"}
